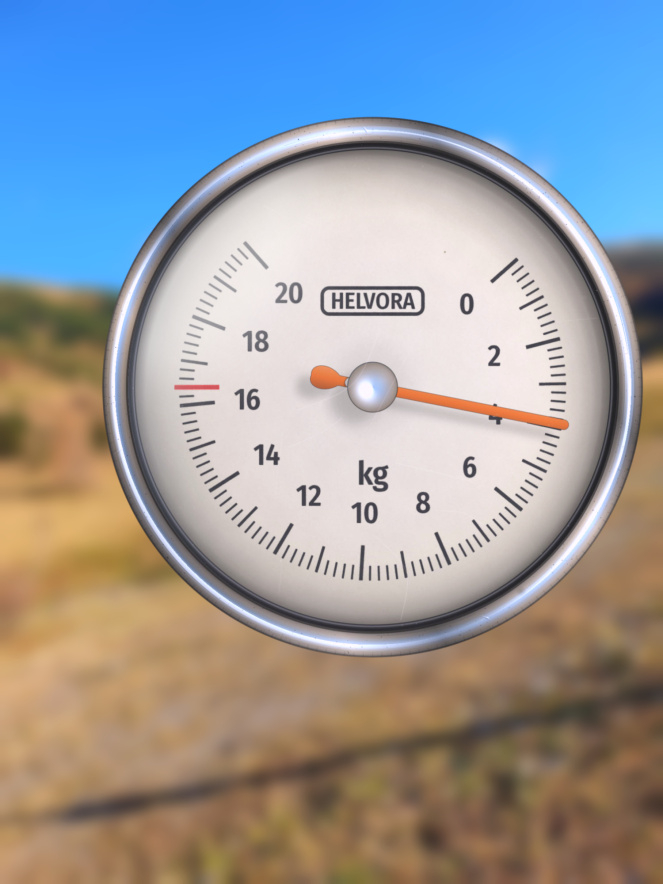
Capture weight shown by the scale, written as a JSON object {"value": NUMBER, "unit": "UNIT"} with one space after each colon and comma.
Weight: {"value": 3.9, "unit": "kg"}
